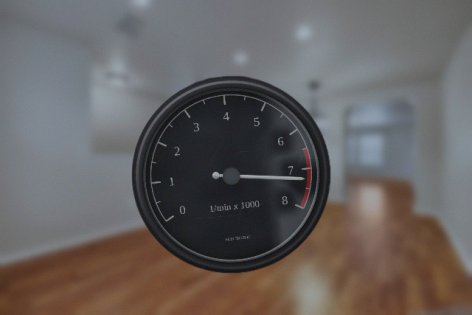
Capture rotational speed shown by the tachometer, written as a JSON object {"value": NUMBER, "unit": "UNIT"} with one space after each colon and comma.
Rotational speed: {"value": 7250, "unit": "rpm"}
